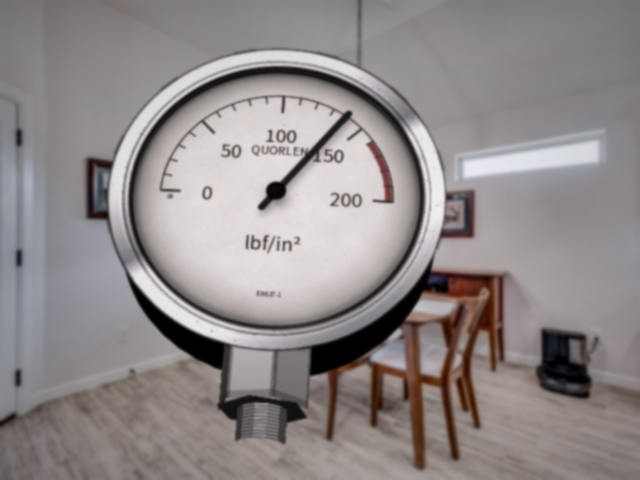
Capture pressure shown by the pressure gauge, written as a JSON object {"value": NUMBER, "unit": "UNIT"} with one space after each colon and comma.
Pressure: {"value": 140, "unit": "psi"}
